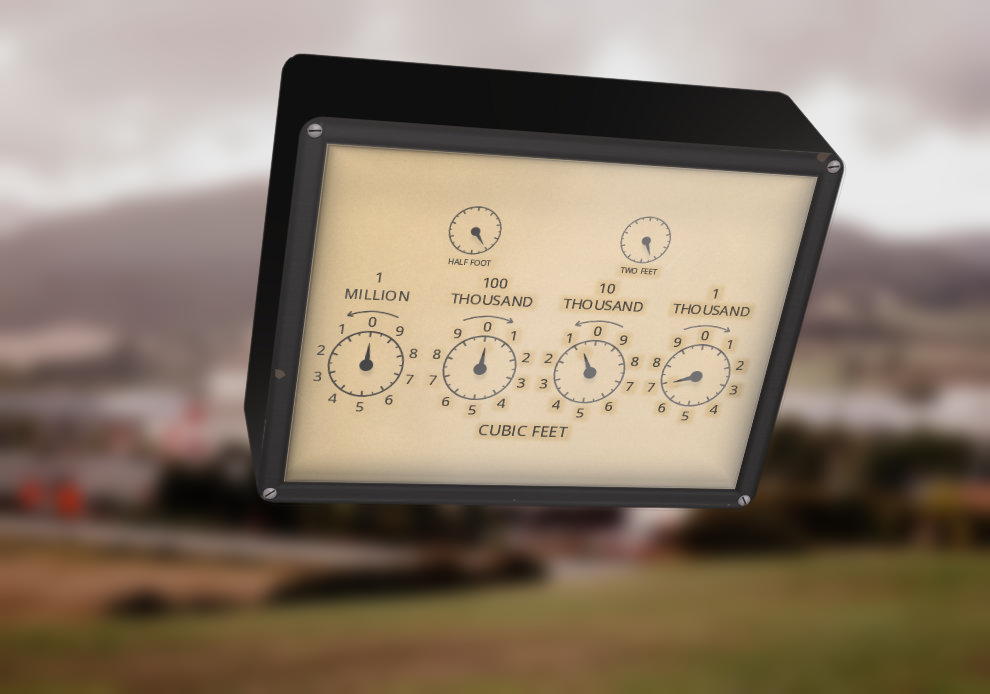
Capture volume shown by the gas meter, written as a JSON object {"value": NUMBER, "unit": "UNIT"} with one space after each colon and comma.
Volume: {"value": 700, "unit": "ft³"}
